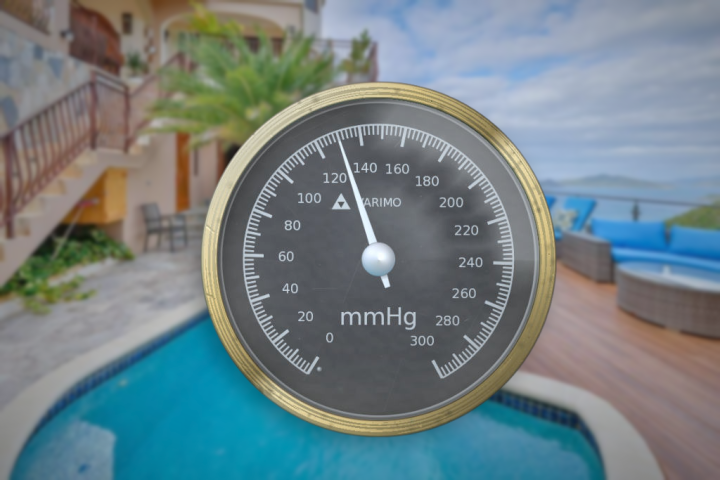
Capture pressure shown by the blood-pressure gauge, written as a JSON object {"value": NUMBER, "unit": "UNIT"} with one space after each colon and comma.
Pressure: {"value": 130, "unit": "mmHg"}
